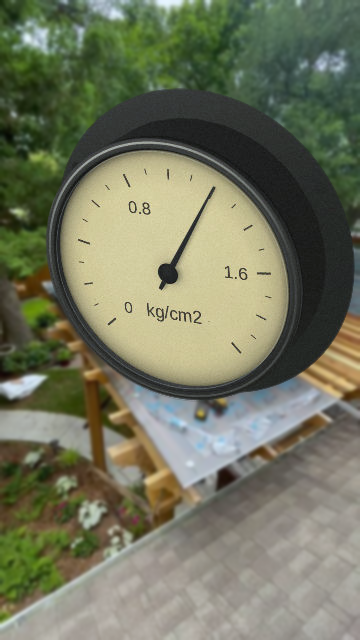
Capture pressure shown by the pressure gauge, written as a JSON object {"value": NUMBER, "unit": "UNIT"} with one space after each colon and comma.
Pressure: {"value": 1.2, "unit": "kg/cm²"}
